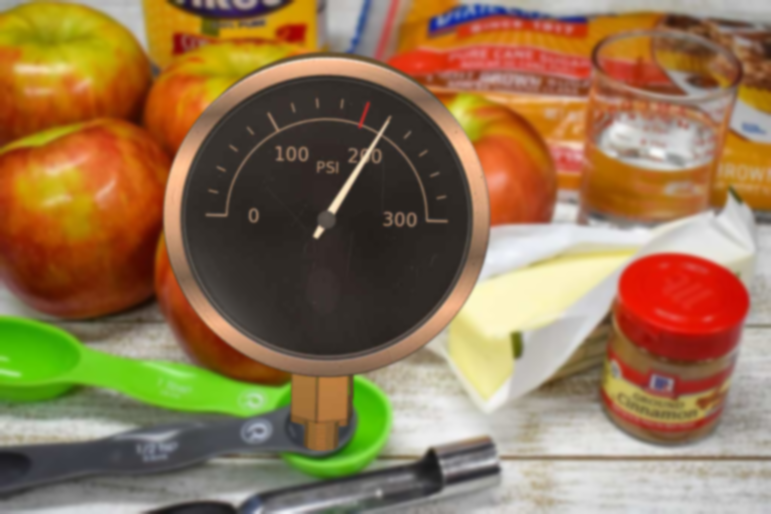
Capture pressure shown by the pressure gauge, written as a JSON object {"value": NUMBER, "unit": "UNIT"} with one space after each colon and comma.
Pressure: {"value": 200, "unit": "psi"}
